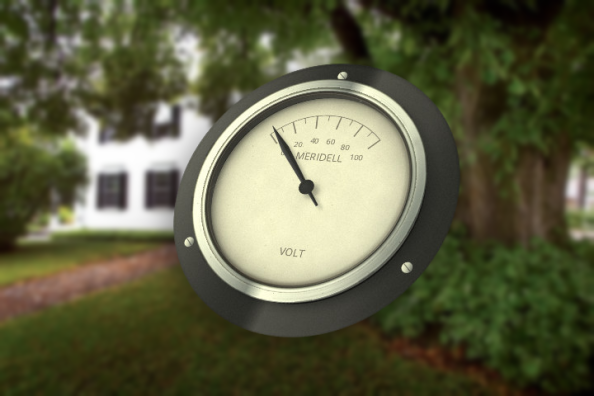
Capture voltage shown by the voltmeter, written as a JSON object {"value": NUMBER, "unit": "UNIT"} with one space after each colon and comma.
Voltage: {"value": 5, "unit": "V"}
